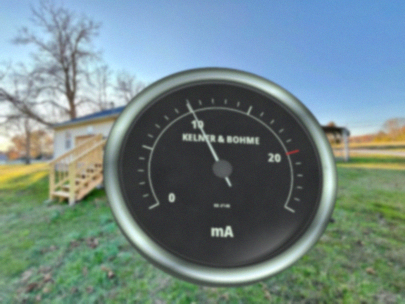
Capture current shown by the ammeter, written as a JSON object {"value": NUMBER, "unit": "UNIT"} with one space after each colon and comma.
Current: {"value": 10, "unit": "mA"}
